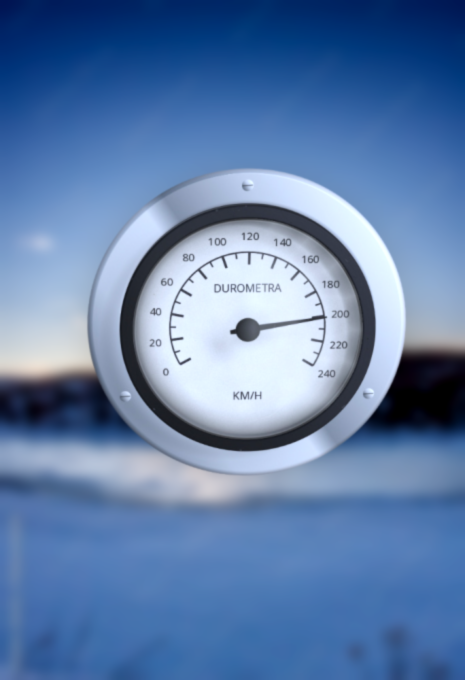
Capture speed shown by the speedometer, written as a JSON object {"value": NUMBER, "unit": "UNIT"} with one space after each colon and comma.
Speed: {"value": 200, "unit": "km/h"}
